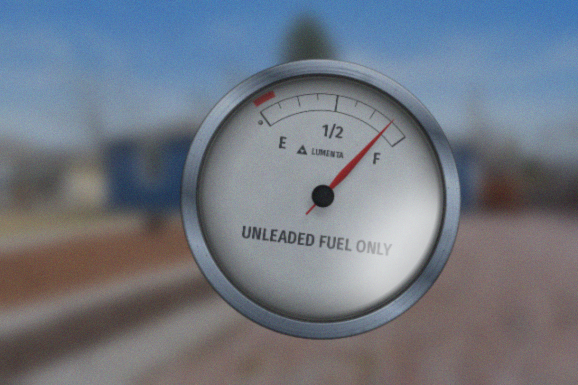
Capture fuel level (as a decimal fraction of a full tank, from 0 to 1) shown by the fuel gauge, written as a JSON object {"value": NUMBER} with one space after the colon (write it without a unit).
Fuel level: {"value": 0.875}
